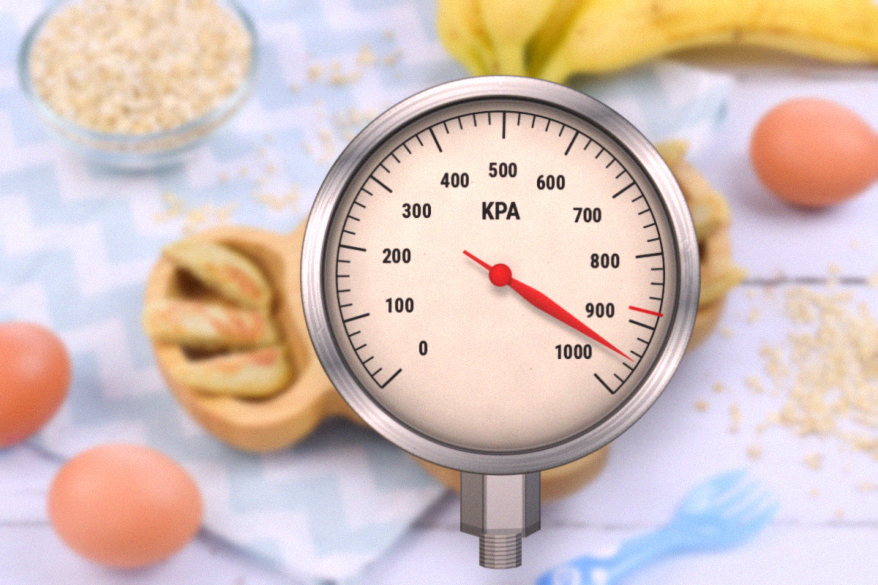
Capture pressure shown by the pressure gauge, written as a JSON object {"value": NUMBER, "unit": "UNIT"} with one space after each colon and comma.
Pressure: {"value": 950, "unit": "kPa"}
